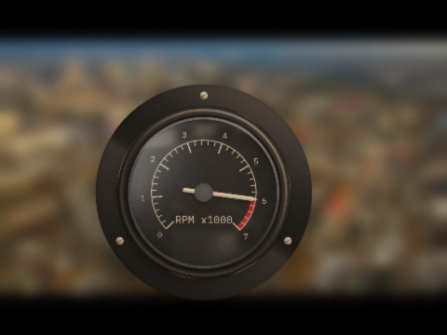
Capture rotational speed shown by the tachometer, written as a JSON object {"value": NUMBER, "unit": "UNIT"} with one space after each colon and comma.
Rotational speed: {"value": 6000, "unit": "rpm"}
